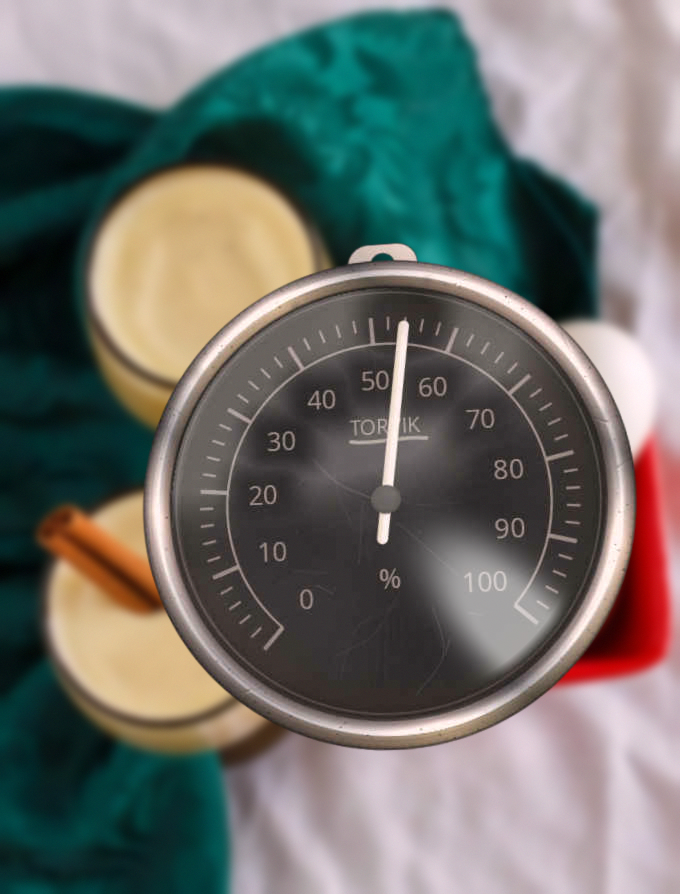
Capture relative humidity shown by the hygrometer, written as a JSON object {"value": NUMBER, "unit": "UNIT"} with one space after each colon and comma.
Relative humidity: {"value": 54, "unit": "%"}
